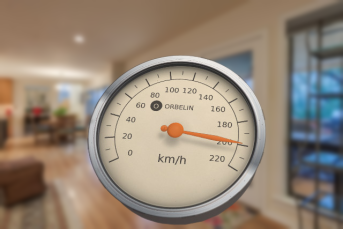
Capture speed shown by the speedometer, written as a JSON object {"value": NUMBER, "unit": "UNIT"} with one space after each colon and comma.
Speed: {"value": 200, "unit": "km/h"}
